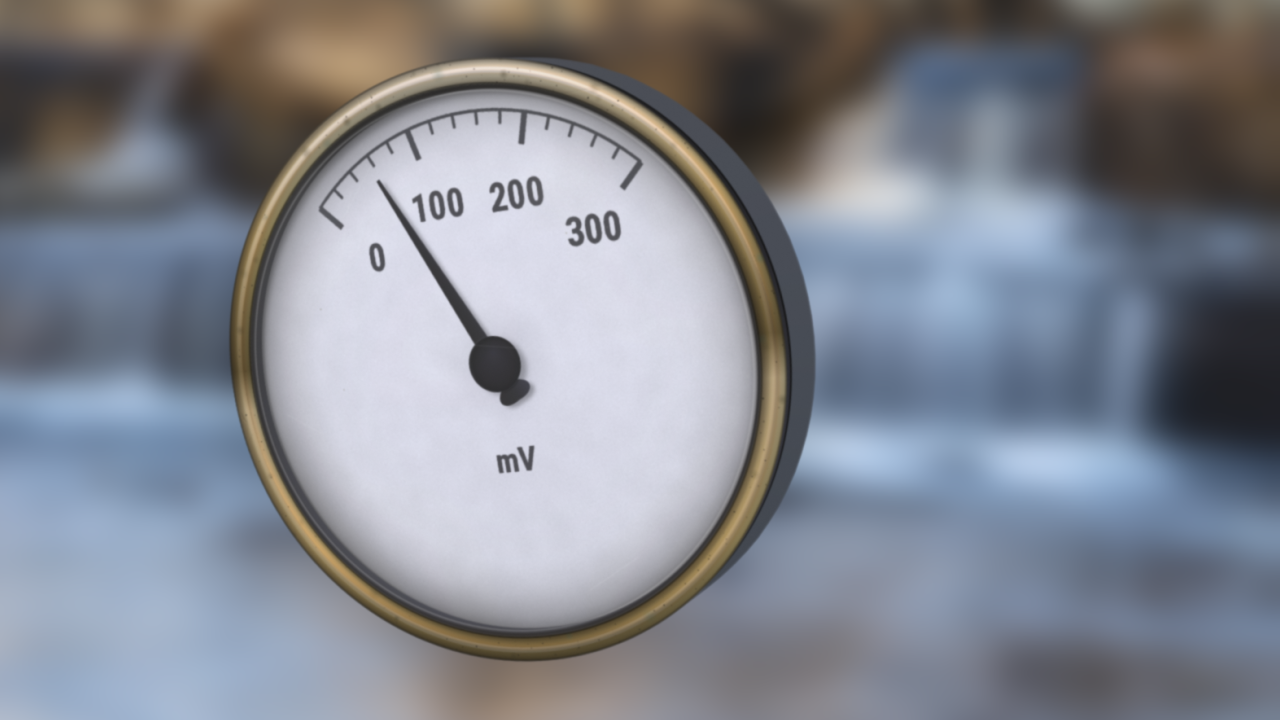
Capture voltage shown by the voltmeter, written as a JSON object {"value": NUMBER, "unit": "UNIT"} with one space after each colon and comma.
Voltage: {"value": 60, "unit": "mV"}
